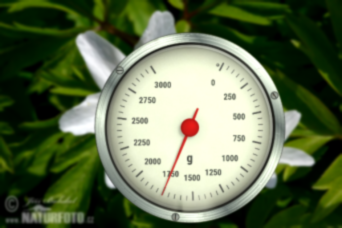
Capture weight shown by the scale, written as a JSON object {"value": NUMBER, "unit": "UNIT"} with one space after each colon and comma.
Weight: {"value": 1750, "unit": "g"}
